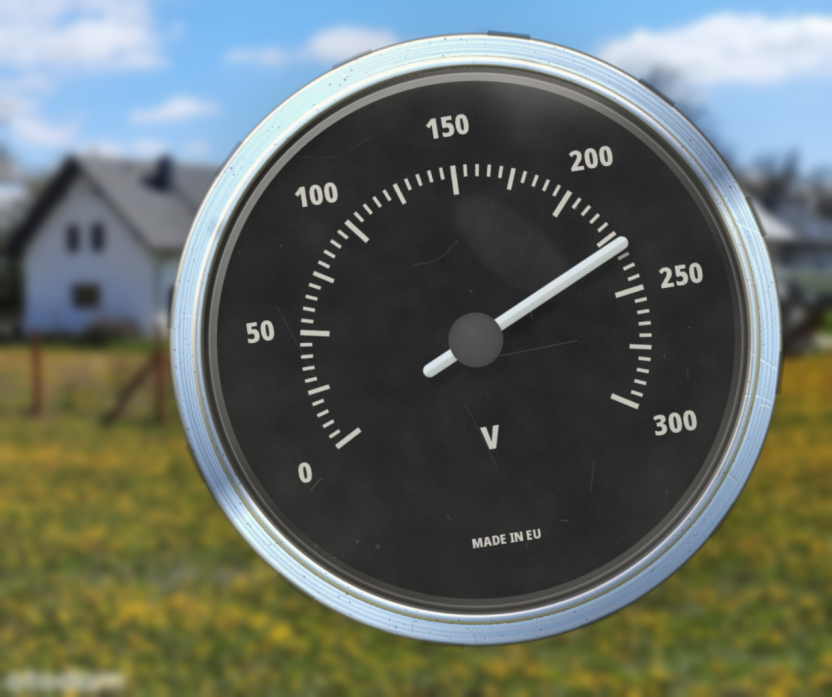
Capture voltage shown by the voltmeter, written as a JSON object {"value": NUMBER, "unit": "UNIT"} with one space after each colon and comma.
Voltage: {"value": 230, "unit": "V"}
